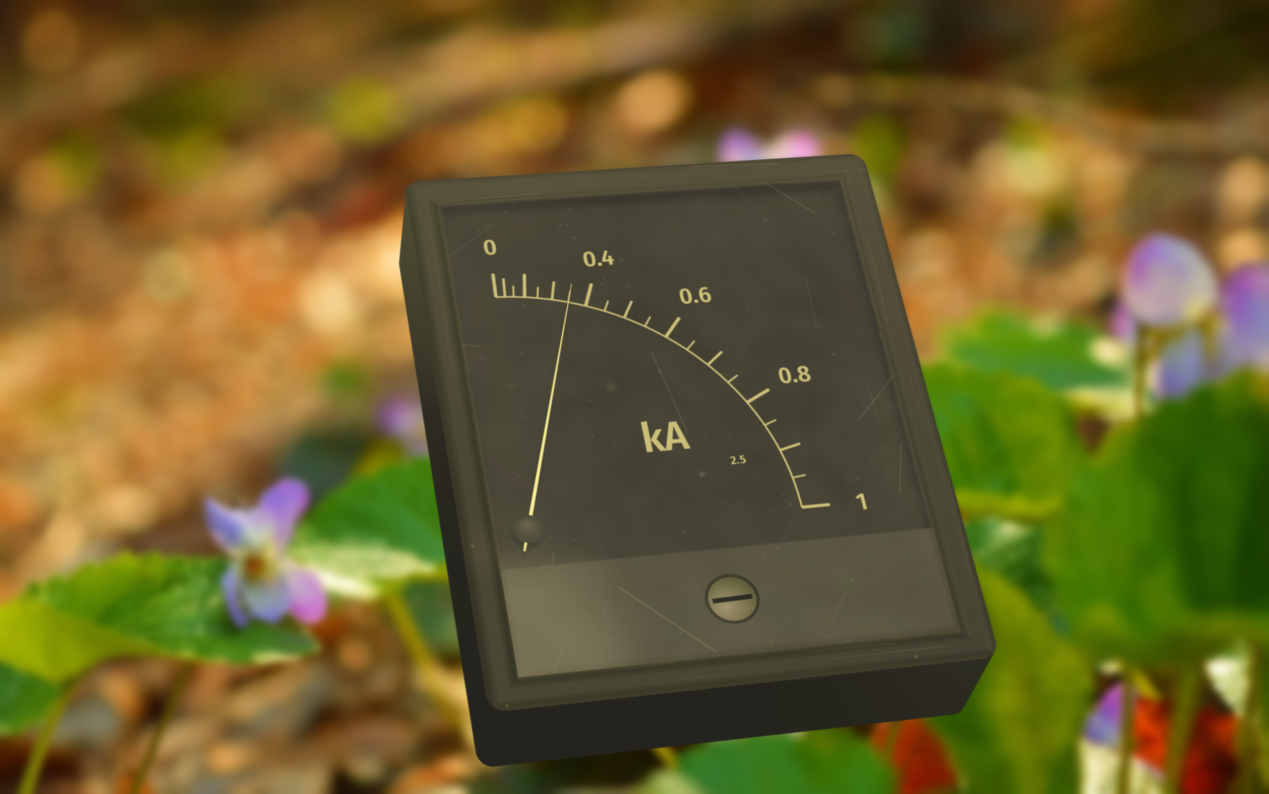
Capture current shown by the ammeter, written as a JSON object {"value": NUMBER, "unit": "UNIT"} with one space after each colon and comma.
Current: {"value": 0.35, "unit": "kA"}
